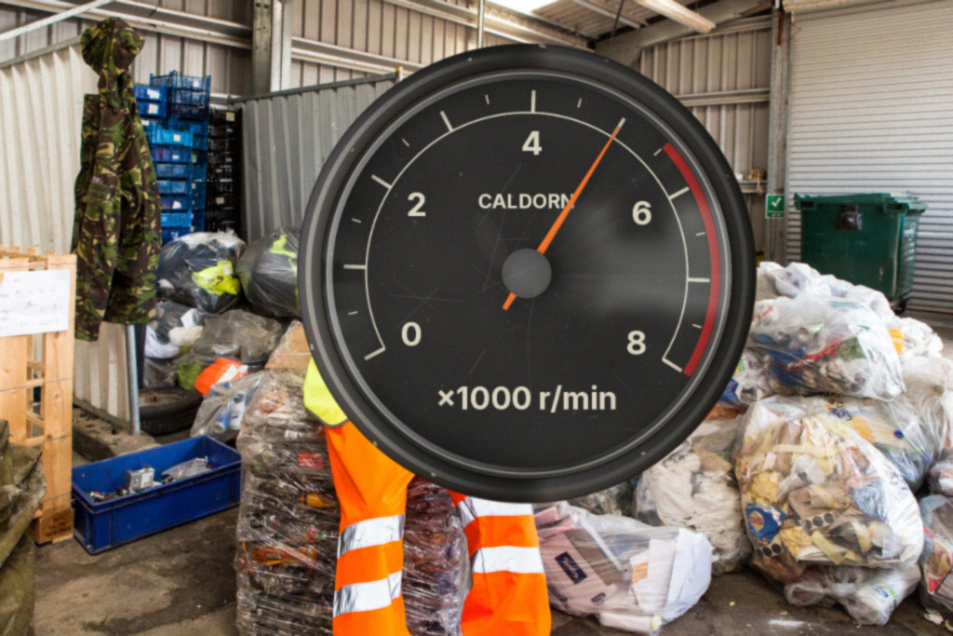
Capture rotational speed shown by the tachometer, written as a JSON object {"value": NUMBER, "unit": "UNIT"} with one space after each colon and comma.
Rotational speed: {"value": 5000, "unit": "rpm"}
